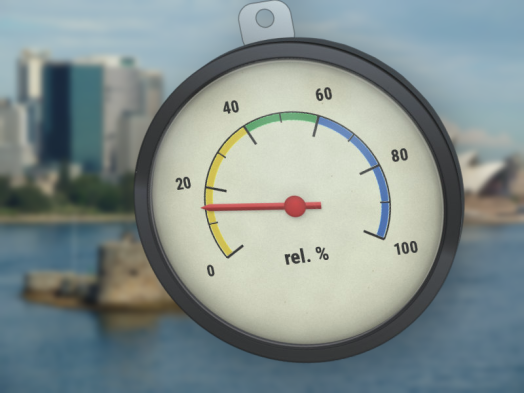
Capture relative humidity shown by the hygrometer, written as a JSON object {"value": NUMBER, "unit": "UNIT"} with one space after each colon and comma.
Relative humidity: {"value": 15, "unit": "%"}
